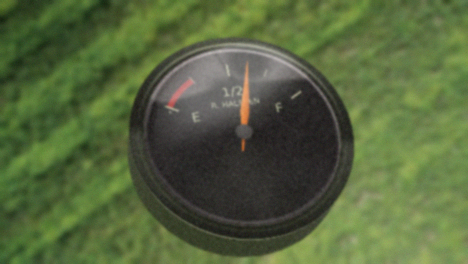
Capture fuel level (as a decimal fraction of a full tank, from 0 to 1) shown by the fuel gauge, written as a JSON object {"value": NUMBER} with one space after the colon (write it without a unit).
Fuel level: {"value": 0.625}
